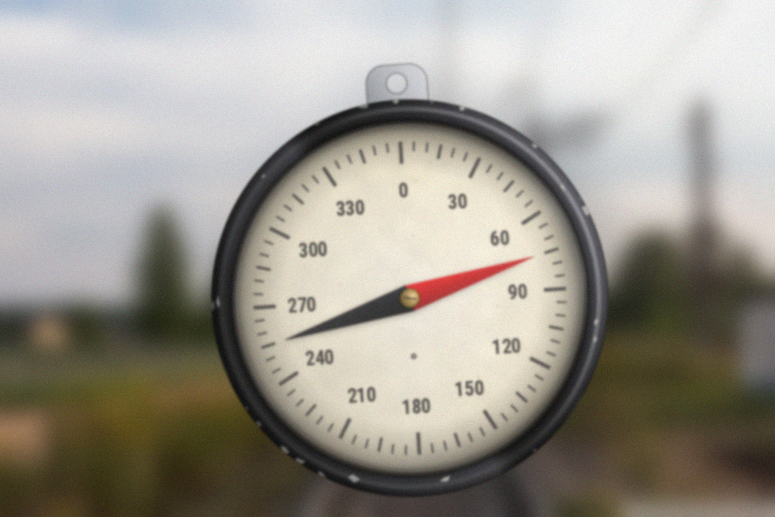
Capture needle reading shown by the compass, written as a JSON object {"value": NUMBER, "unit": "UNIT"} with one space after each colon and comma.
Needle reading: {"value": 75, "unit": "°"}
